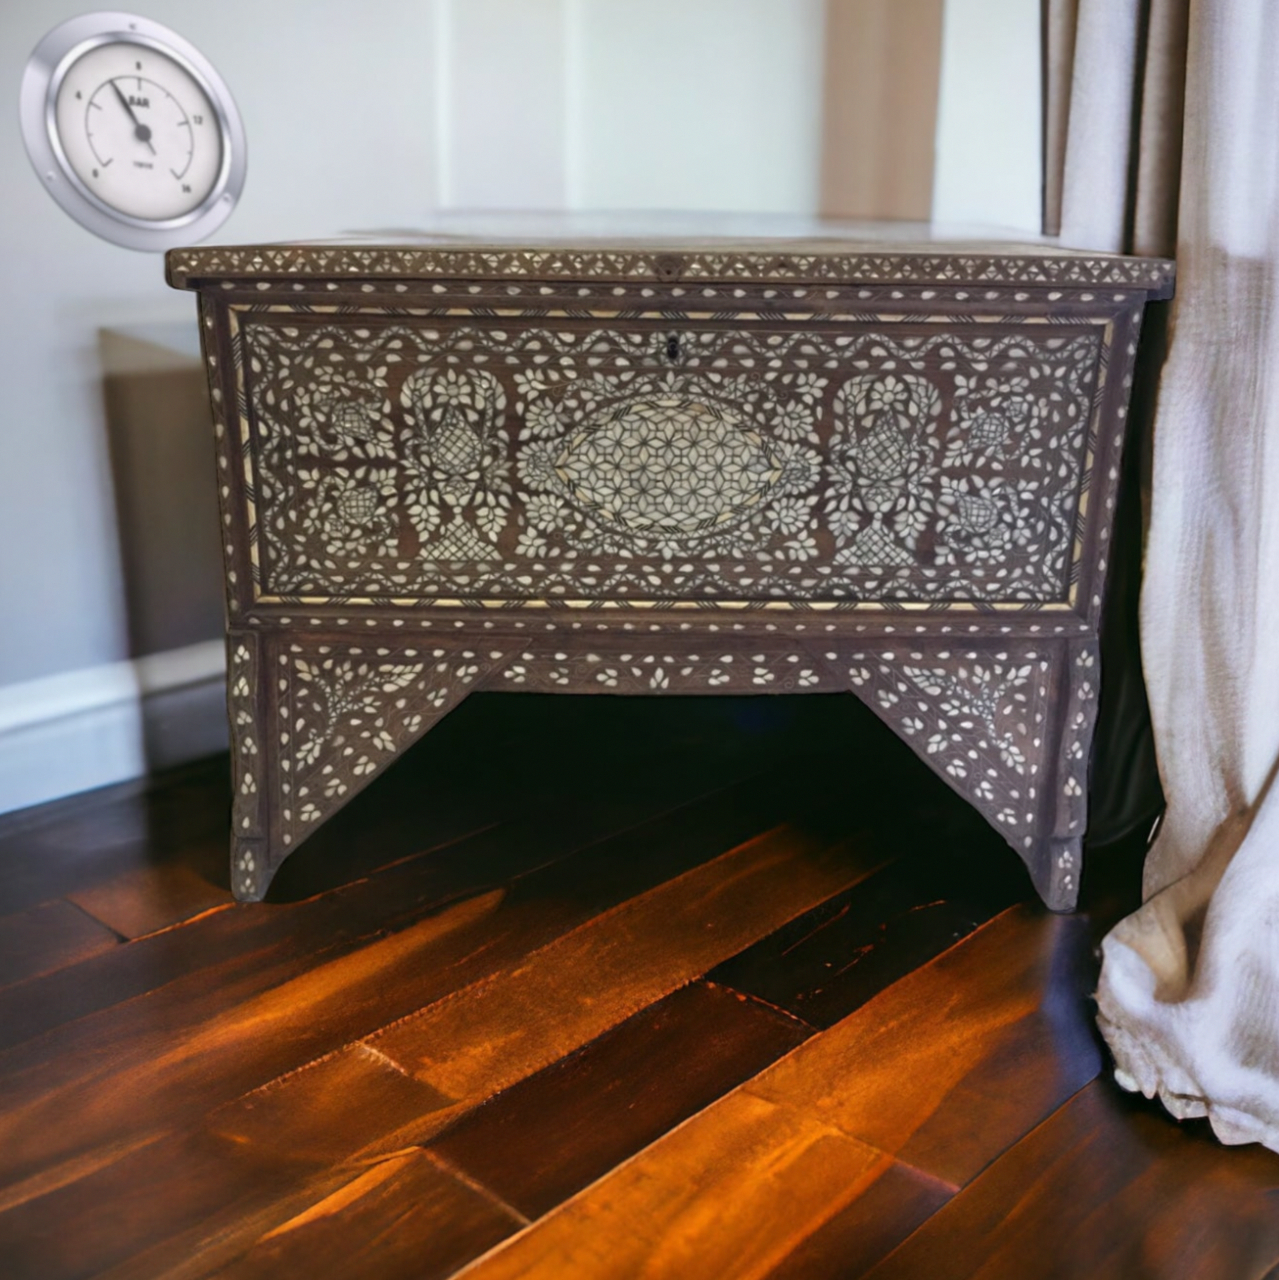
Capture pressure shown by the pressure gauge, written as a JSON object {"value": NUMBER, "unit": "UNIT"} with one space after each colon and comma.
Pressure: {"value": 6, "unit": "bar"}
